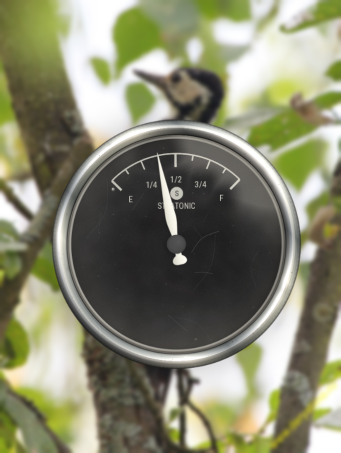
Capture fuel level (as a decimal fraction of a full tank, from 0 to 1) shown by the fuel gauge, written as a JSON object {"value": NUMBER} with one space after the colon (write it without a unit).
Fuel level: {"value": 0.375}
